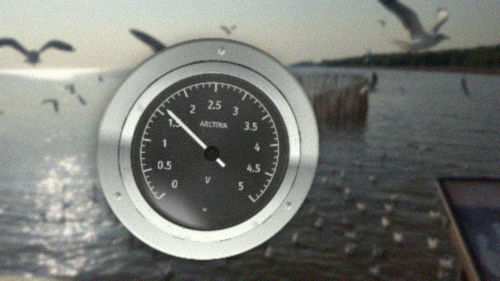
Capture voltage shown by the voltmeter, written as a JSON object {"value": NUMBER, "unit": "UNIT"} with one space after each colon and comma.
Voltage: {"value": 1.6, "unit": "V"}
